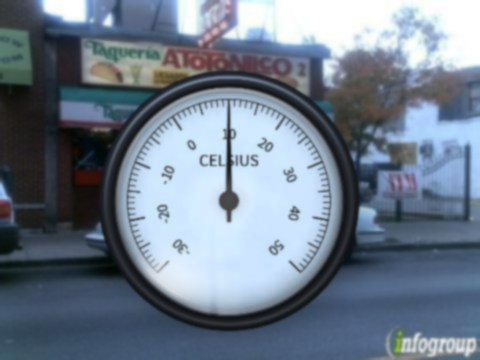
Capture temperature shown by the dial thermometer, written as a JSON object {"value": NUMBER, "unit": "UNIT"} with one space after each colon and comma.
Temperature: {"value": 10, "unit": "°C"}
